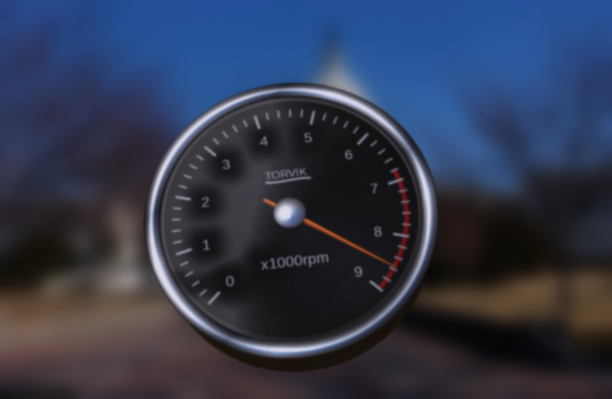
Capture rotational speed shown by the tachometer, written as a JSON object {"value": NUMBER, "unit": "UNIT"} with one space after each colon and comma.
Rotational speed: {"value": 8600, "unit": "rpm"}
